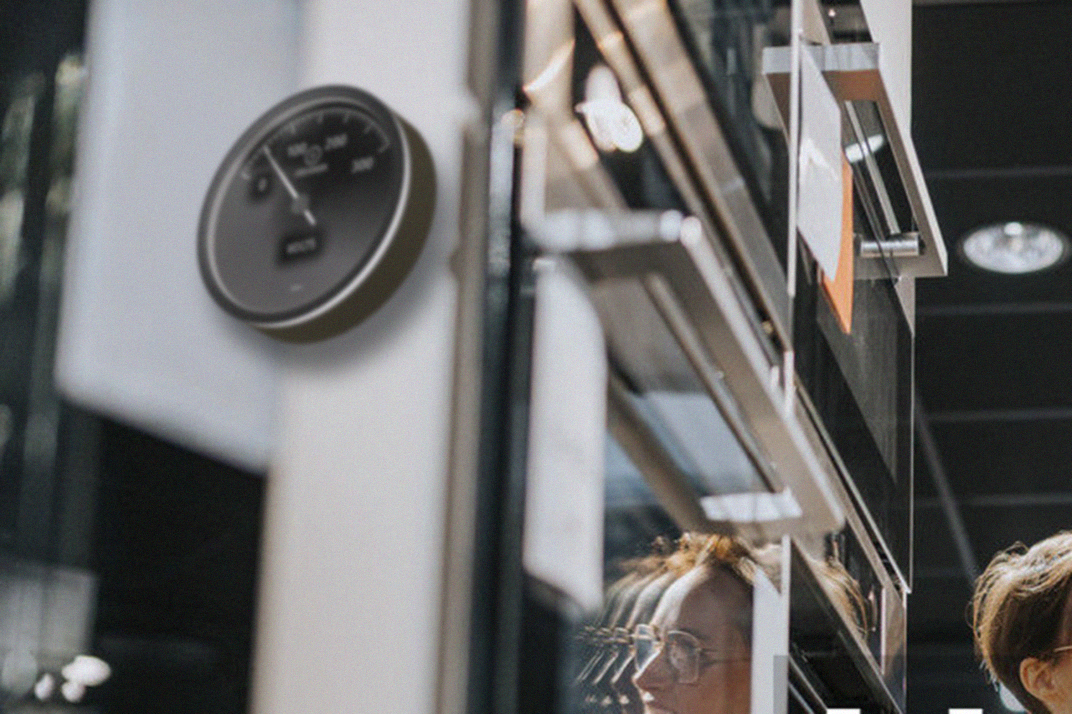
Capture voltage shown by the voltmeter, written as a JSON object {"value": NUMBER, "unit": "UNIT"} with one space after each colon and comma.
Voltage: {"value": 50, "unit": "V"}
